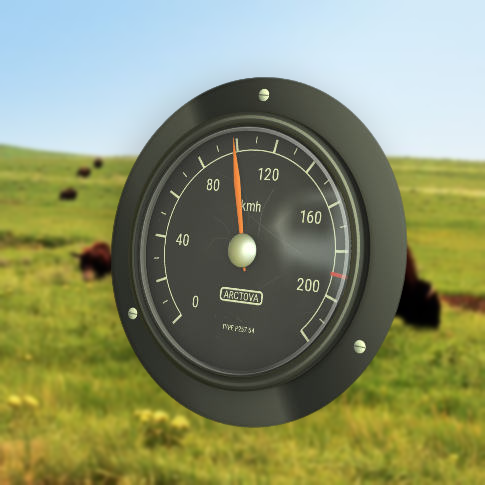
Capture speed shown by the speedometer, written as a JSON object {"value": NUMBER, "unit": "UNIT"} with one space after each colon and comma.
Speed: {"value": 100, "unit": "km/h"}
